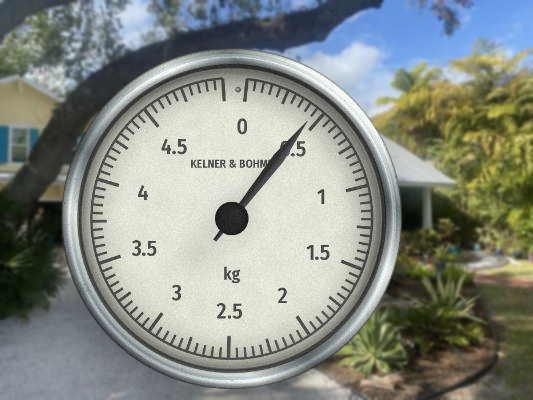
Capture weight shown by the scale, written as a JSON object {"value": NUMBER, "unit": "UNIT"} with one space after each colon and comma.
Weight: {"value": 0.45, "unit": "kg"}
